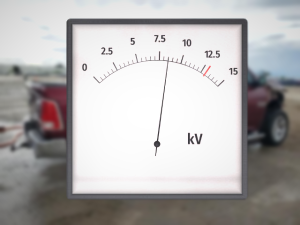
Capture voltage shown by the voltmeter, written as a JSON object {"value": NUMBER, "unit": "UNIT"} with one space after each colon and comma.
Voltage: {"value": 8.5, "unit": "kV"}
